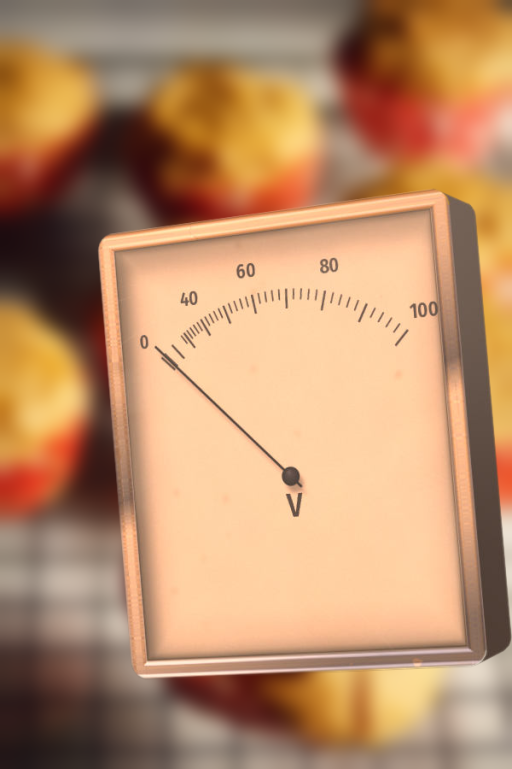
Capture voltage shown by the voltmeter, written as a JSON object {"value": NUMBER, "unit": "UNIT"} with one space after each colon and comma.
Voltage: {"value": 10, "unit": "V"}
